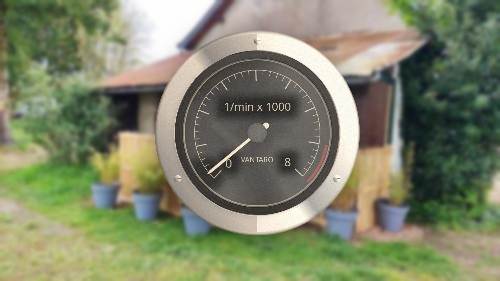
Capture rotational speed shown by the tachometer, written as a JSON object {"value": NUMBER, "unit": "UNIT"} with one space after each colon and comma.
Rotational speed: {"value": 200, "unit": "rpm"}
